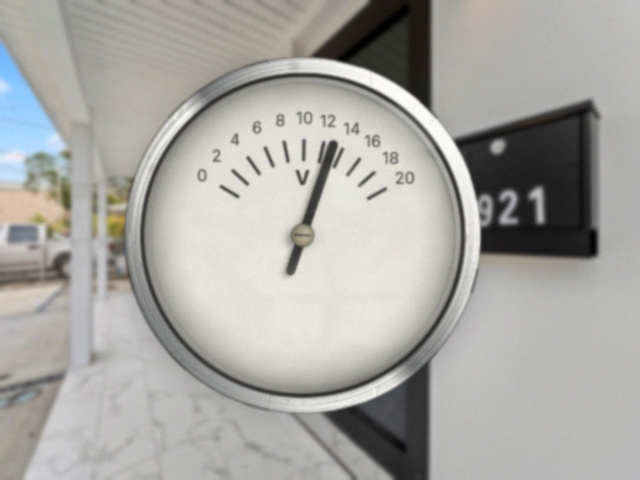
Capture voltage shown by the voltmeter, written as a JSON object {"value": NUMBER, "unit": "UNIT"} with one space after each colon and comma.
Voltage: {"value": 13, "unit": "V"}
